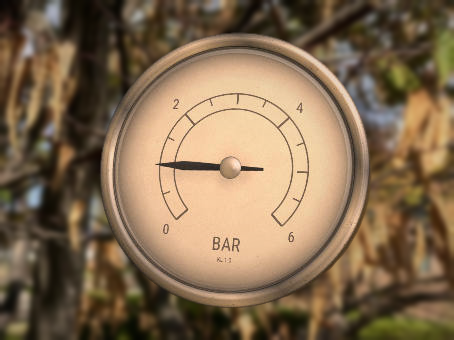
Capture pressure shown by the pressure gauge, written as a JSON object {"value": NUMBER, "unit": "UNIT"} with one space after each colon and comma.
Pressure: {"value": 1, "unit": "bar"}
